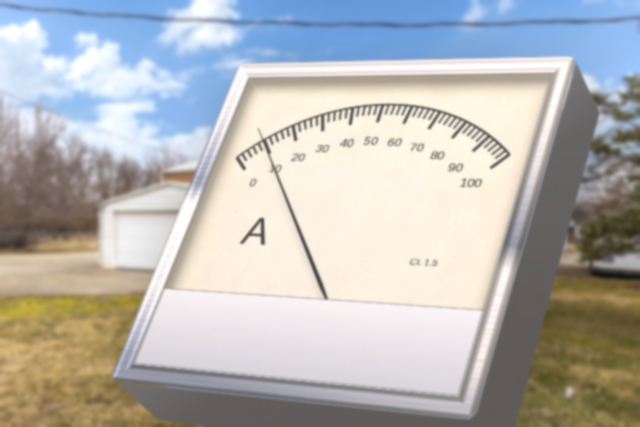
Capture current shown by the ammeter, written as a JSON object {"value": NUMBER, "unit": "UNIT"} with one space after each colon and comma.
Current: {"value": 10, "unit": "A"}
